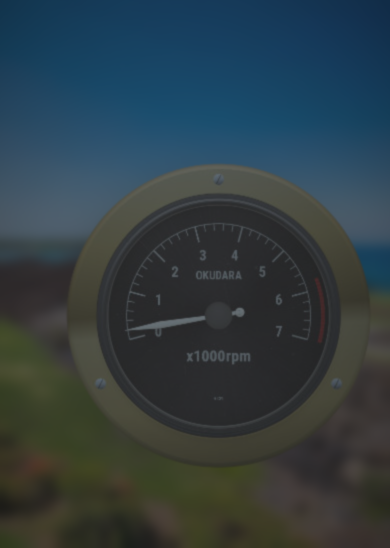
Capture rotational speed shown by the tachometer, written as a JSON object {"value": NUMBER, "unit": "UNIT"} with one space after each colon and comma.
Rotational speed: {"value": 200, "unit": "rpm"}
